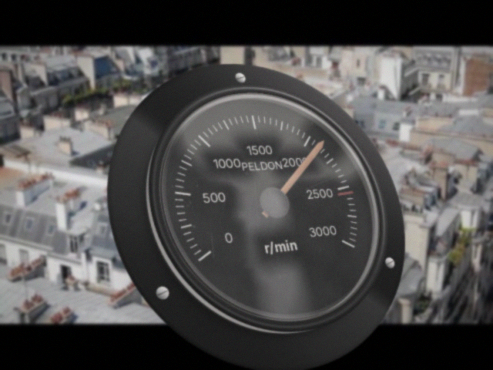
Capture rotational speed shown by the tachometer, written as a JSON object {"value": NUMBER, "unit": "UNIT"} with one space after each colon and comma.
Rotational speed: {"value": 2100, "unit": "rpm"}
